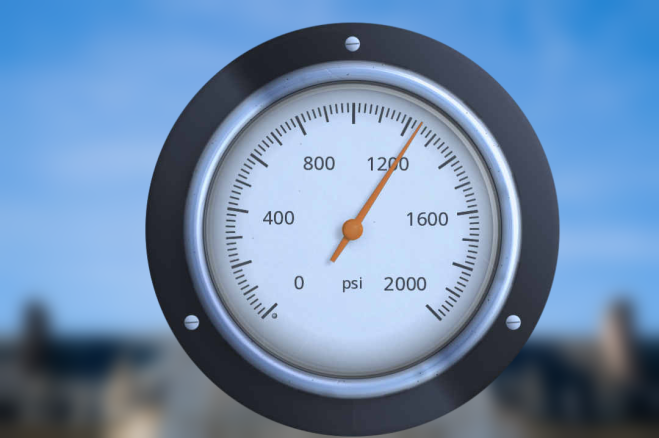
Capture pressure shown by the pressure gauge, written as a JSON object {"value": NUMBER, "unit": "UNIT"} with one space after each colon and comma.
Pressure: {"value": 1240, "unit": "psi"}
